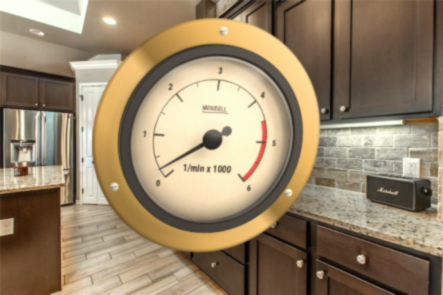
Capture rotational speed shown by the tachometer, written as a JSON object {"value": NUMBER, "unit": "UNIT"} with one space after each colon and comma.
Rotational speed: {"value": 250, "unit": "rpm"}
